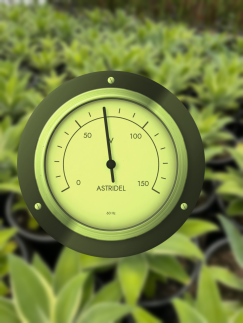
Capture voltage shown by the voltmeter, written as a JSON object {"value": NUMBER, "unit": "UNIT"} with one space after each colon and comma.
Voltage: {"value": 70, "unit": "V"}
